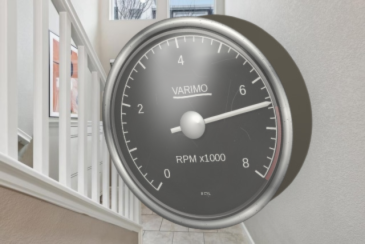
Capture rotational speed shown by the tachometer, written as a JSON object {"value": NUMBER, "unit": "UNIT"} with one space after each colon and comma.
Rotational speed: {"value": 6500, "unit": "rpm"}
